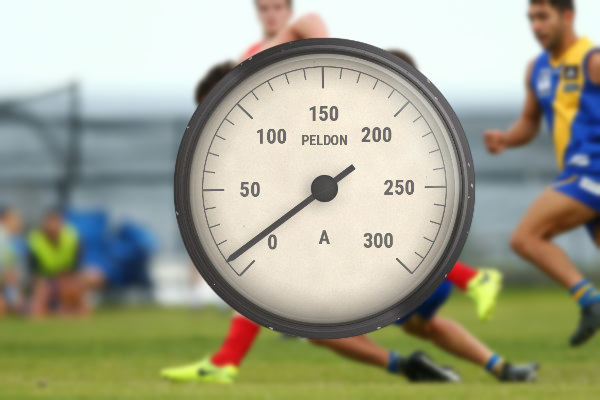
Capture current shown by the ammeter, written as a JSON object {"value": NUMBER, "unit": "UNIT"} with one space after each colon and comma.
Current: {"value": 10, "unit": "A"}
